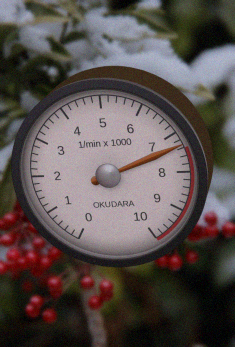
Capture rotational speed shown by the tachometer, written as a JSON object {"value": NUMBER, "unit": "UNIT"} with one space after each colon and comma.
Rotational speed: {"value": 7300, "unit": "rpm"}
